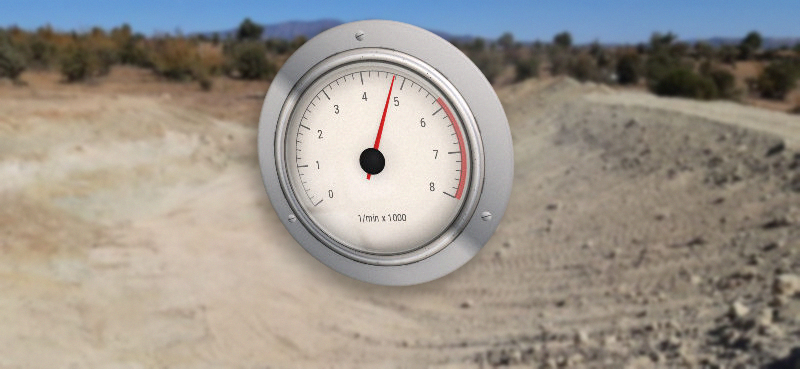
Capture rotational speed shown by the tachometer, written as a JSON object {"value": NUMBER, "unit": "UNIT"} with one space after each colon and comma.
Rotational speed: {"value": 4800, "unit": "rpm"}
